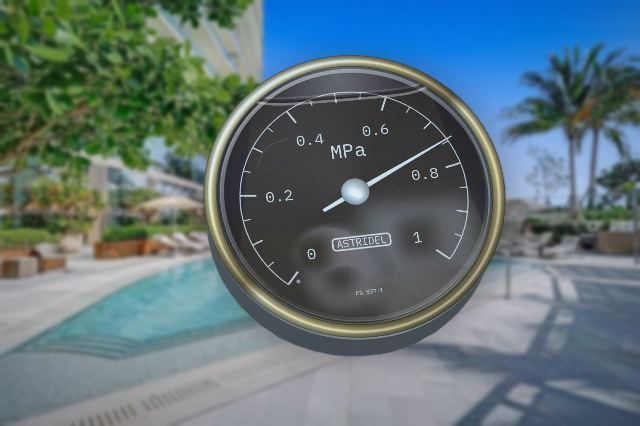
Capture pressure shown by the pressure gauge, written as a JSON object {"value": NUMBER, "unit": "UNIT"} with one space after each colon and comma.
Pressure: {"value": 0.75, "unit": "MPa"}
